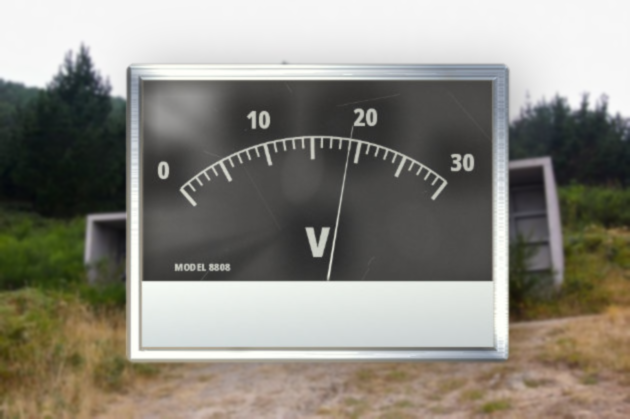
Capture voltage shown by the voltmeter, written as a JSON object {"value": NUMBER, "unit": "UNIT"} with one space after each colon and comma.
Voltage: {"value": 19, "unit": "V"}
